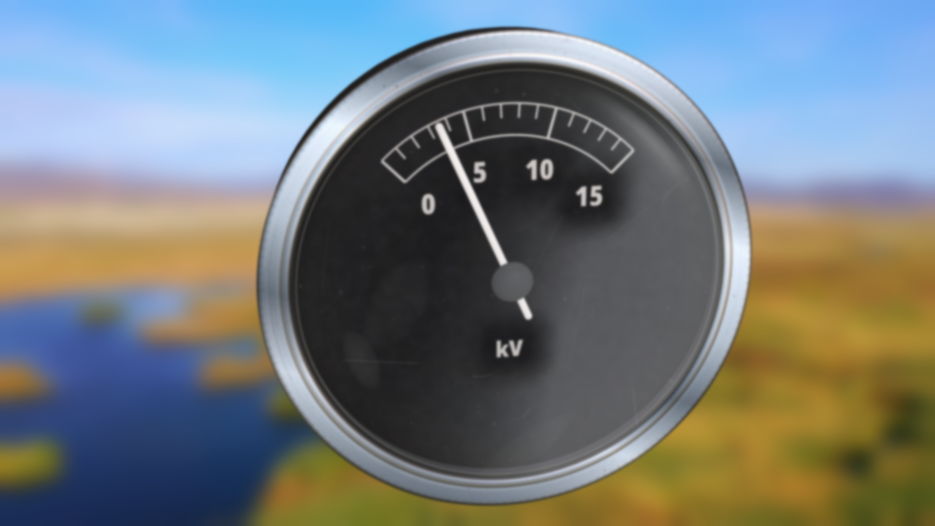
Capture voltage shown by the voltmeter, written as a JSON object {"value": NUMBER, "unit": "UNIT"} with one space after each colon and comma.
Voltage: {"value": 3.5, "unit": "kV"}
